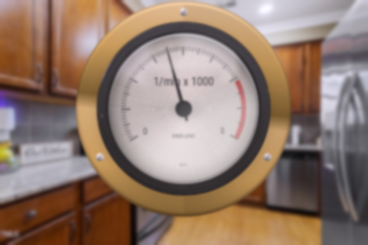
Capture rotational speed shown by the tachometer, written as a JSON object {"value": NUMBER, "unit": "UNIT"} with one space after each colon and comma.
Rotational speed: {"value": 3500, "unit": "rpm"}
